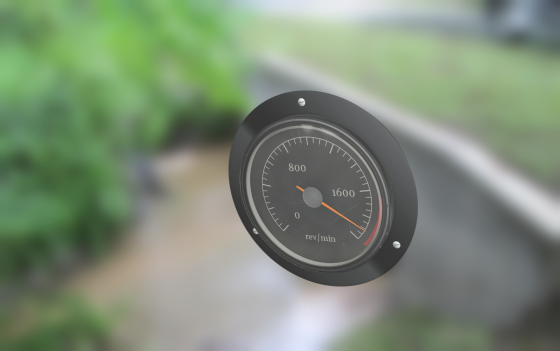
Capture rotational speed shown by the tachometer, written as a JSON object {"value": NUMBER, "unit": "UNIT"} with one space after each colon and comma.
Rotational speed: {"value": 1900, "unit": "rpm"}
